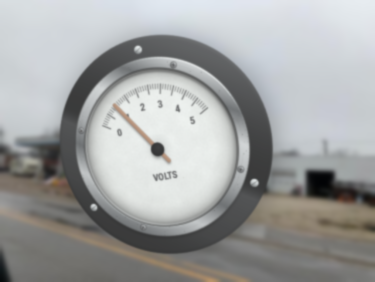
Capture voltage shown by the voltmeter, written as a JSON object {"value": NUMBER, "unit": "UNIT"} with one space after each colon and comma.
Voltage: {"value": 1, "unit": "V"}
